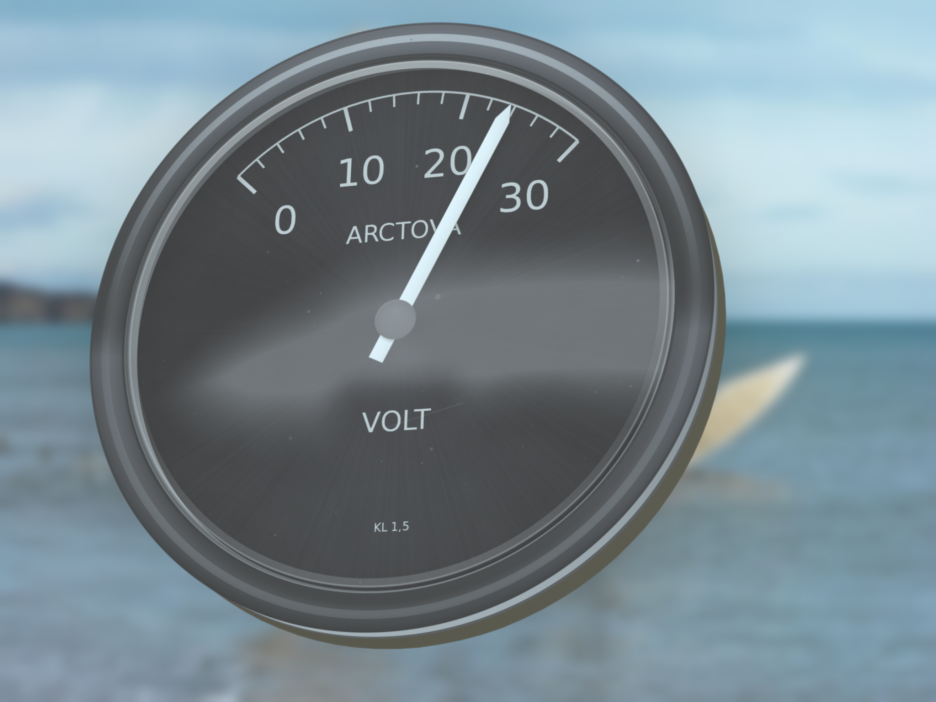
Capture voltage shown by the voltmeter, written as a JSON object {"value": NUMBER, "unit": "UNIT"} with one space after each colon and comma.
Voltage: {"value": 24, "unit": "V"}
